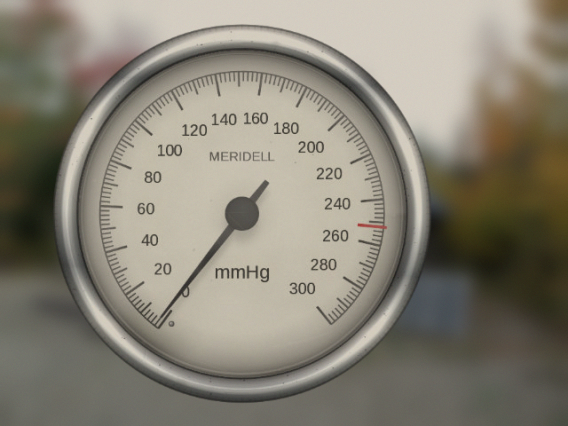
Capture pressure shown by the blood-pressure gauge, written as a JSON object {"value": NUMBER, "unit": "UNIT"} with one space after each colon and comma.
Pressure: {"value": 2, "unit": "mmHg"}
